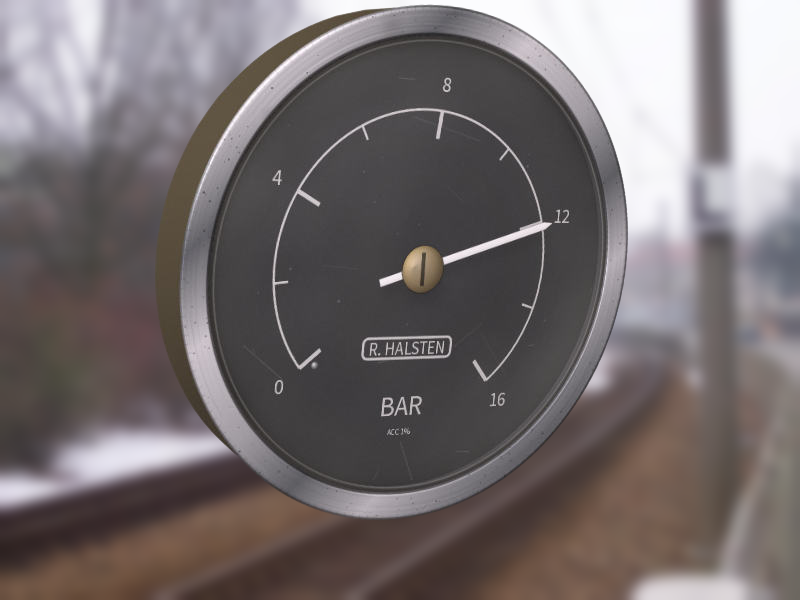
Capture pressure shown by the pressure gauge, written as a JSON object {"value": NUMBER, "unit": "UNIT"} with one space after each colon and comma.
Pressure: {"value": 12, "unit": "bar"}
